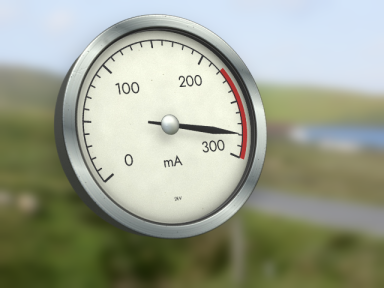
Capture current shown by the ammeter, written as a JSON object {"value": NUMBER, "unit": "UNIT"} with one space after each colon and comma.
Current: {"value": 280, "unit": "mA"}
